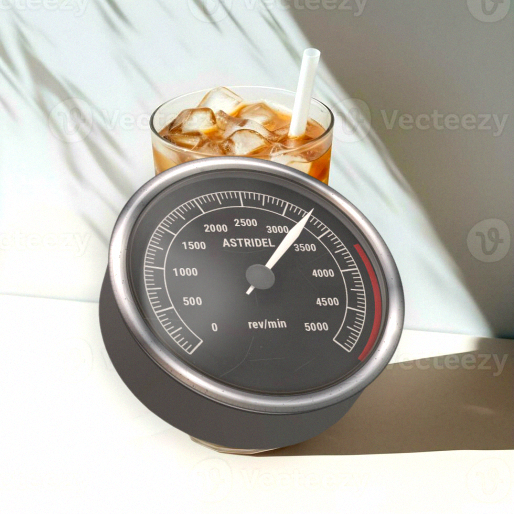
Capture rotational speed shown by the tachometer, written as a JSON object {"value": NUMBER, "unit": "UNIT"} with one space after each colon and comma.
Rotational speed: {"value": 3250, "unit": "rpm"}
